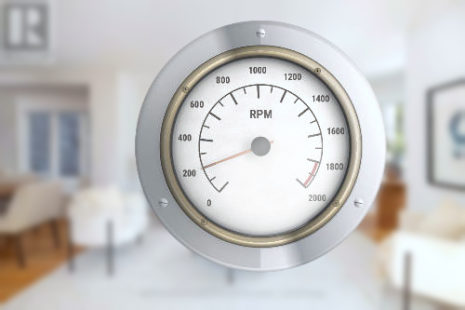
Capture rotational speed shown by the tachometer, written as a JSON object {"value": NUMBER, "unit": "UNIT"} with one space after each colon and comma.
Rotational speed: {"value": 200, "unit": "rpm"}
